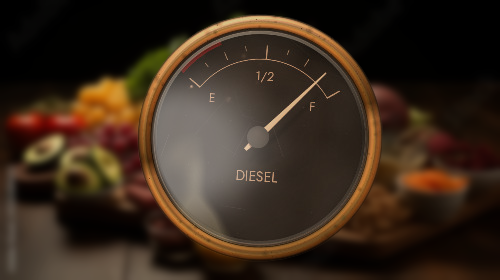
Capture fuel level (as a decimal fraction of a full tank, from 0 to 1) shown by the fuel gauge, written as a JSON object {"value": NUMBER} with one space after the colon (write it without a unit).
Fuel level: {"value": 0.875}
